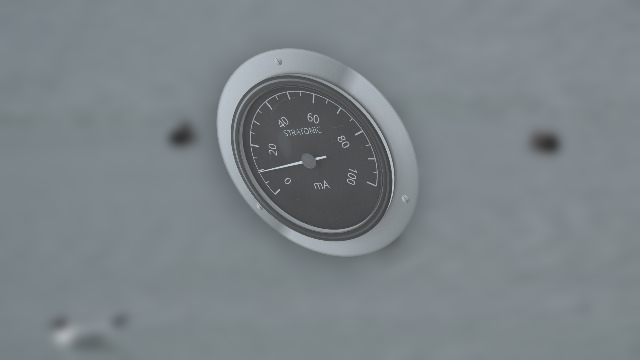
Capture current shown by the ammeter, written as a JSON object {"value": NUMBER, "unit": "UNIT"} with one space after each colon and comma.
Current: {"value": 10, "unit": "mA"}
